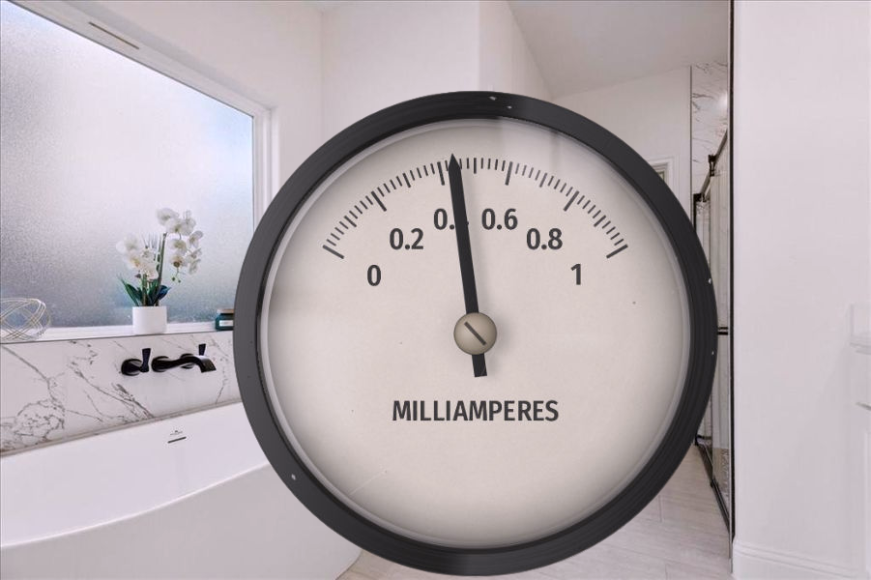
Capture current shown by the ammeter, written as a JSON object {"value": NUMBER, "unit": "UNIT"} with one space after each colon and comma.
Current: {"value": 0.44, "unit": "mA"}
